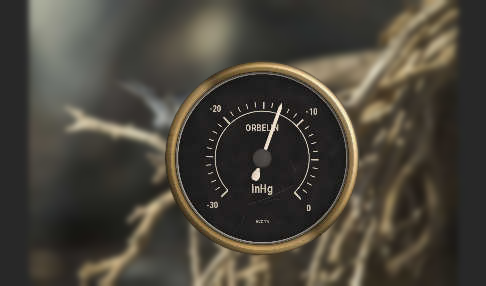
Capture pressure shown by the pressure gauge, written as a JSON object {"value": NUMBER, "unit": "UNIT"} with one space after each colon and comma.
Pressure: {"value": -13, "unit": "inHg"}
